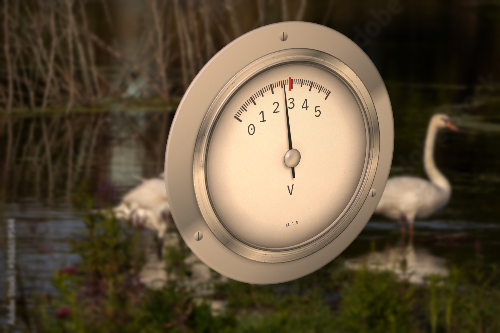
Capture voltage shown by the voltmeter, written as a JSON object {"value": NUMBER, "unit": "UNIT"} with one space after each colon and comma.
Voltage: {"value": 2.5, "unit": "V"}
